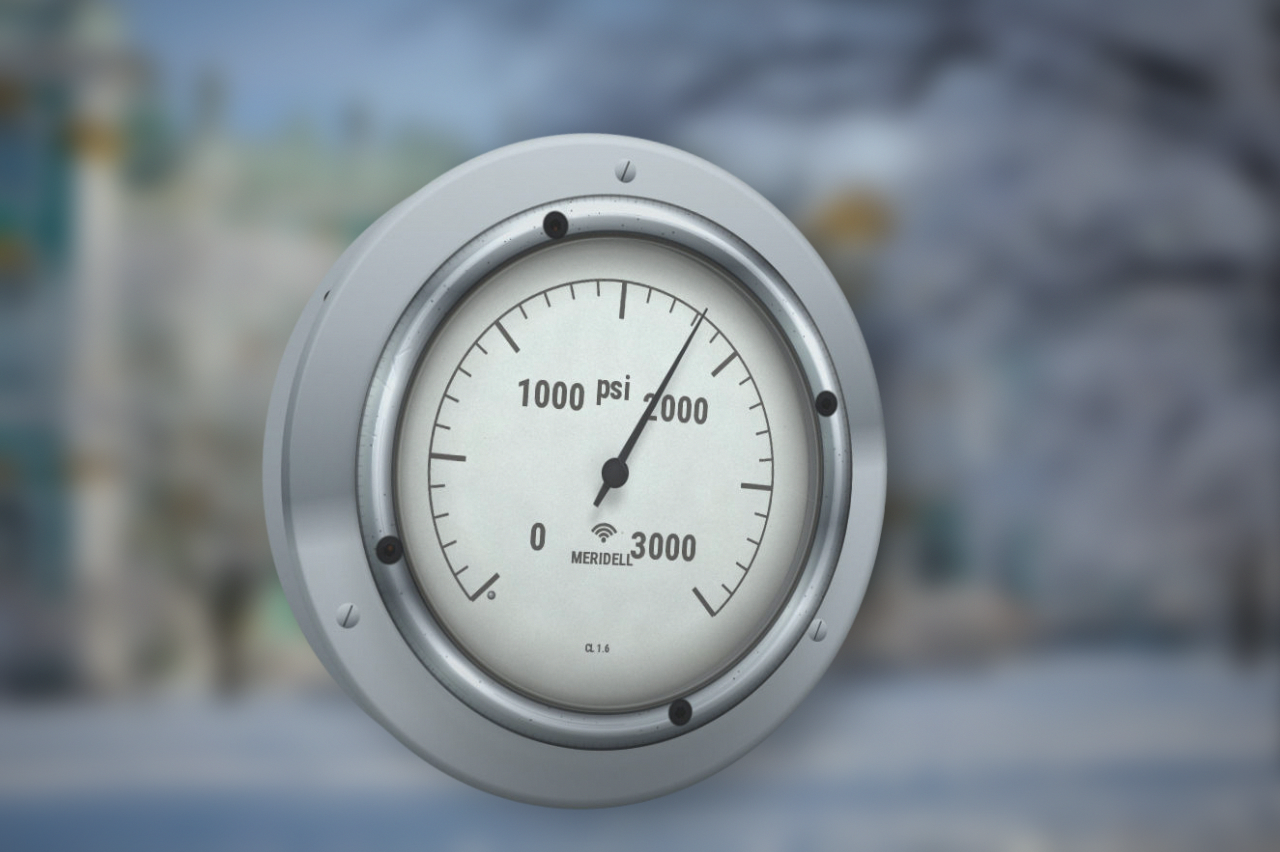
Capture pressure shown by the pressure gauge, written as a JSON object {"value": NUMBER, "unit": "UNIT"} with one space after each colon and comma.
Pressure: {"value": 1800, "unit": "psi"}
